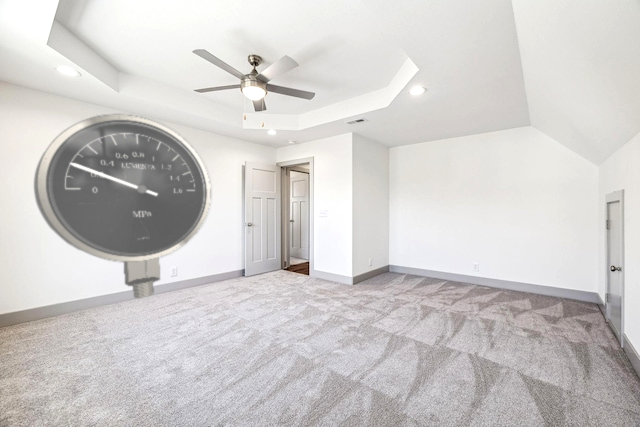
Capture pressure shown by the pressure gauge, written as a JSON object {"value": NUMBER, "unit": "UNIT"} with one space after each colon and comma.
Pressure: {"value": 0.2, "unit": "MPa"}
